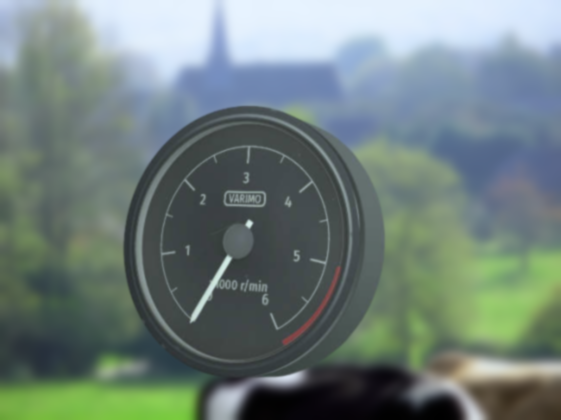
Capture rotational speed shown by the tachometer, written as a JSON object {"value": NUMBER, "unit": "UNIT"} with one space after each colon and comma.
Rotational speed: {"value": 0, "unit": "rpm"}
